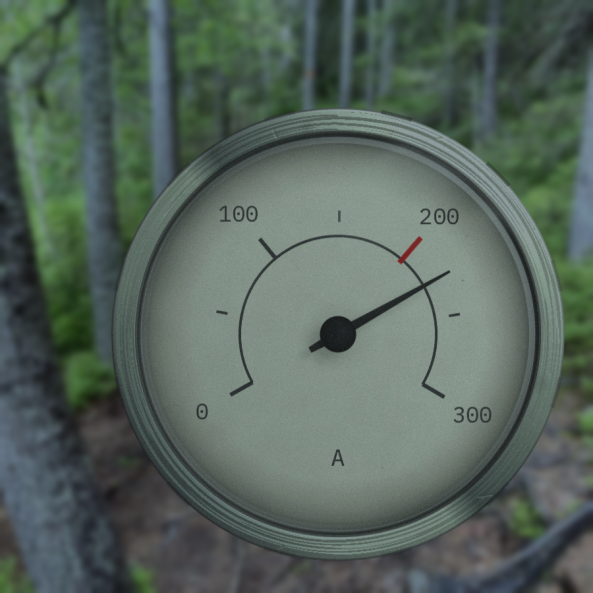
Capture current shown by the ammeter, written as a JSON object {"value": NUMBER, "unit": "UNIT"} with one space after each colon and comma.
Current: {"value": 225, "unit": "A"}
